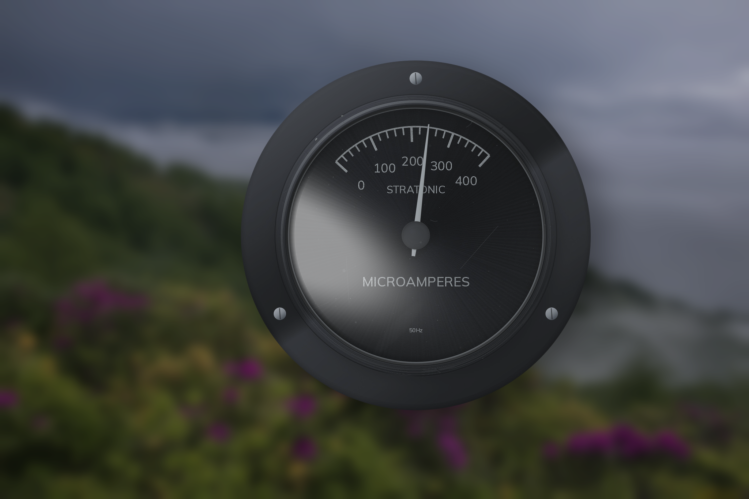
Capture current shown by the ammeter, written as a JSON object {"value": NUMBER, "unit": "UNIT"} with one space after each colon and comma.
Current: {"value": 240, "unit": "µA"}
